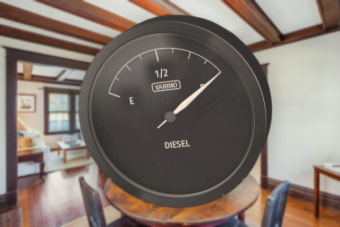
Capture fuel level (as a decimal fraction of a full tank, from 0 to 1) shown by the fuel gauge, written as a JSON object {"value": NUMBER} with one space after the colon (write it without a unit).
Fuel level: {"value": 1}
